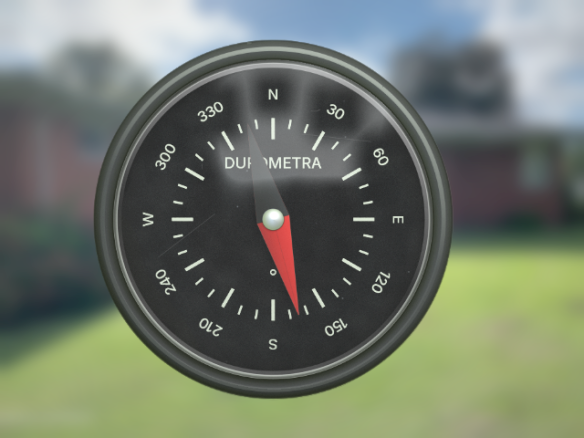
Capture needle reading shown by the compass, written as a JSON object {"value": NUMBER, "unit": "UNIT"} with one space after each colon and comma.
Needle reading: {"value": 165, "unit": "°"}
